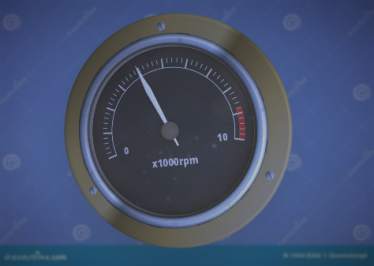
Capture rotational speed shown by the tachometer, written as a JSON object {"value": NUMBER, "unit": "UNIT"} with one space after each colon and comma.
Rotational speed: {"value": 4000, "unit": "rpm"}
